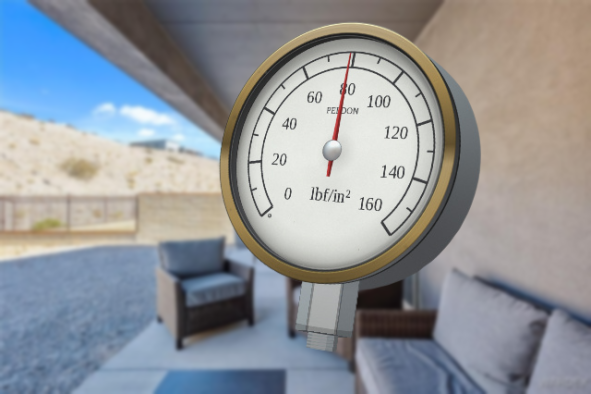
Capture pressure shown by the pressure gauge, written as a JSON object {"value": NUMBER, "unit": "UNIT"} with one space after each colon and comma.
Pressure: {"value": 80, "unit": "psi"}
